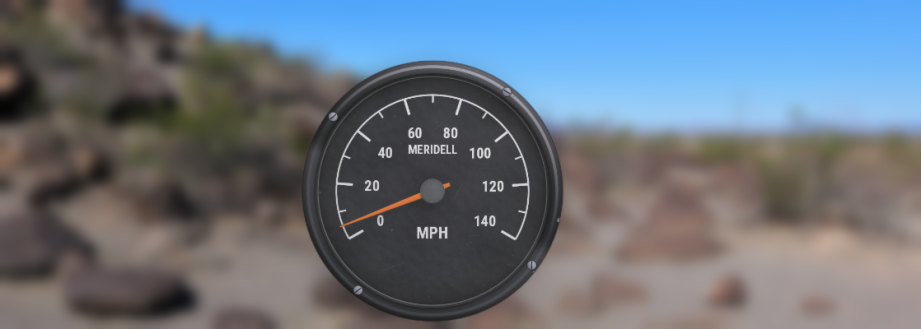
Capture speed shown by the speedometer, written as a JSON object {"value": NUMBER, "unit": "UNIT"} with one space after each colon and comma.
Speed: {"value": 5, "unit": "mph"}
